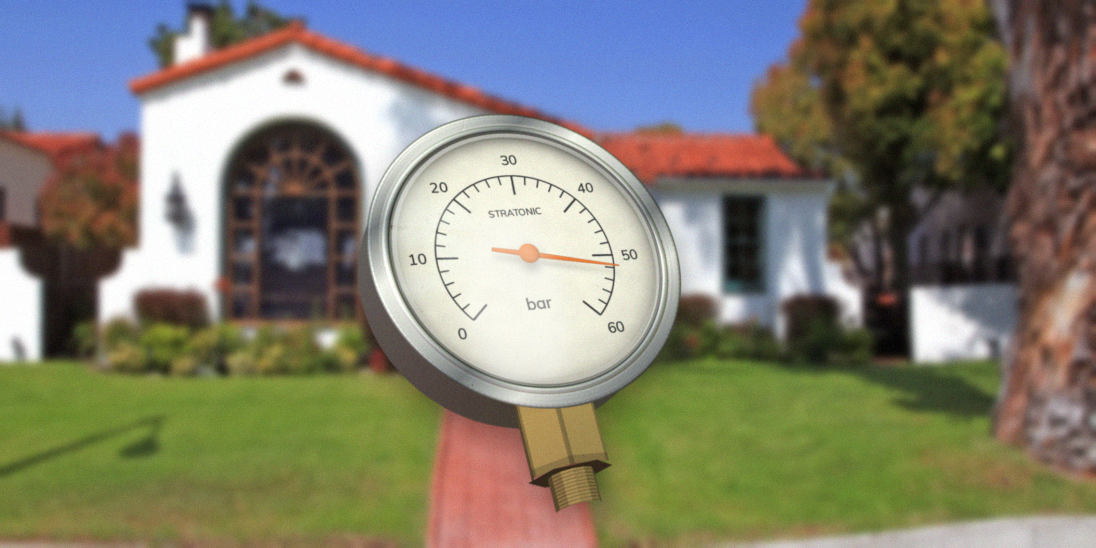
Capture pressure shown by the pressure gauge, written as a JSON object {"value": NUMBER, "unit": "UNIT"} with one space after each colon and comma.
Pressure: {"value": 52, "unit": "bar"}
